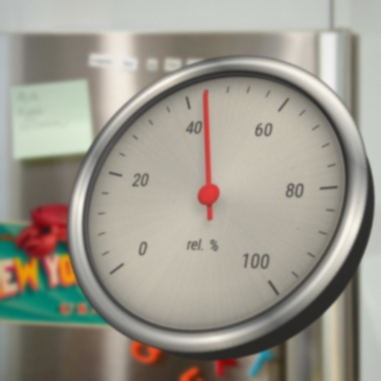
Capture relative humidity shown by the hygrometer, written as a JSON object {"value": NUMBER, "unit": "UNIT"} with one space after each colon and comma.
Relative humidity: {"value": 44, "unit": "%"}
